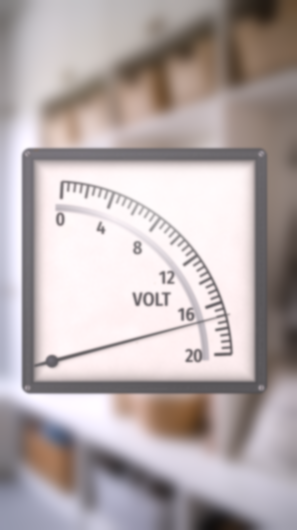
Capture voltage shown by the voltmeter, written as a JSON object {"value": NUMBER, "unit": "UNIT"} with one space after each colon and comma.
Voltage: {"value": 17, "unit": "V"}
